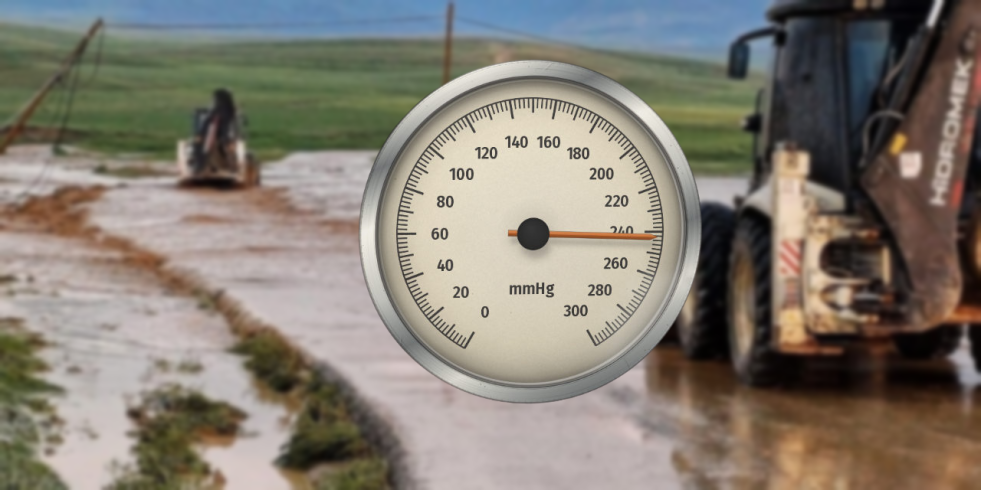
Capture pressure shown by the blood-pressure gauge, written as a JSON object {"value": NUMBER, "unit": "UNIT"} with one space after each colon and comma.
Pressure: {"value": 242, "unit": "mmHg"}
